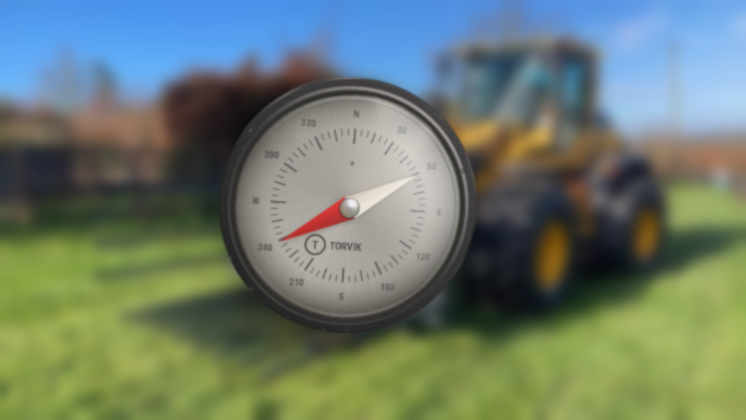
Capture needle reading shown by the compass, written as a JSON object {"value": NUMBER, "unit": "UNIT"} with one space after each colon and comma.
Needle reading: {"value": 240, "unit": "°"}
